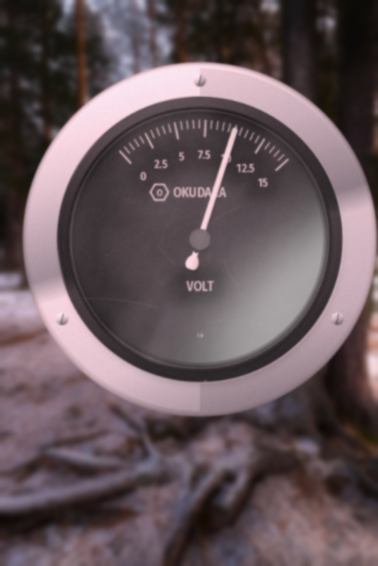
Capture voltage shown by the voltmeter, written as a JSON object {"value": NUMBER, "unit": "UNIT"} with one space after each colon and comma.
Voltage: {"value": 10, "unit": "V"}
